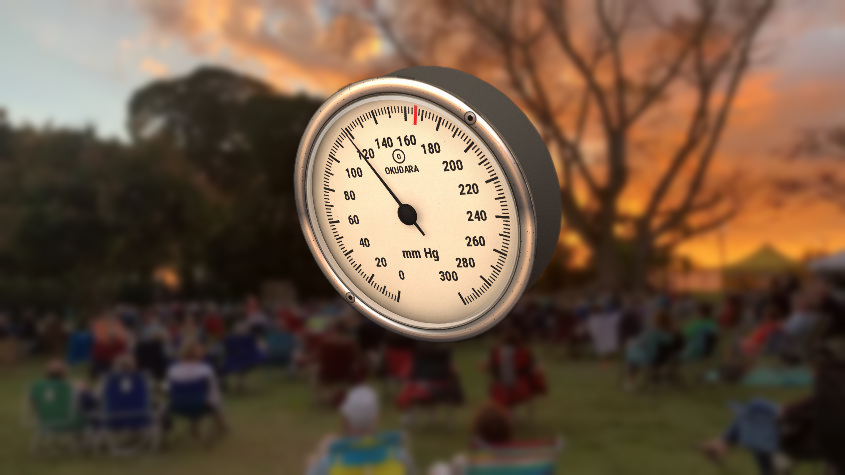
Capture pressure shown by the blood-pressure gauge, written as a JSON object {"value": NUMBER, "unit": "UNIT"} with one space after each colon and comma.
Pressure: {"value": 120, "unit": "mmHg"}
